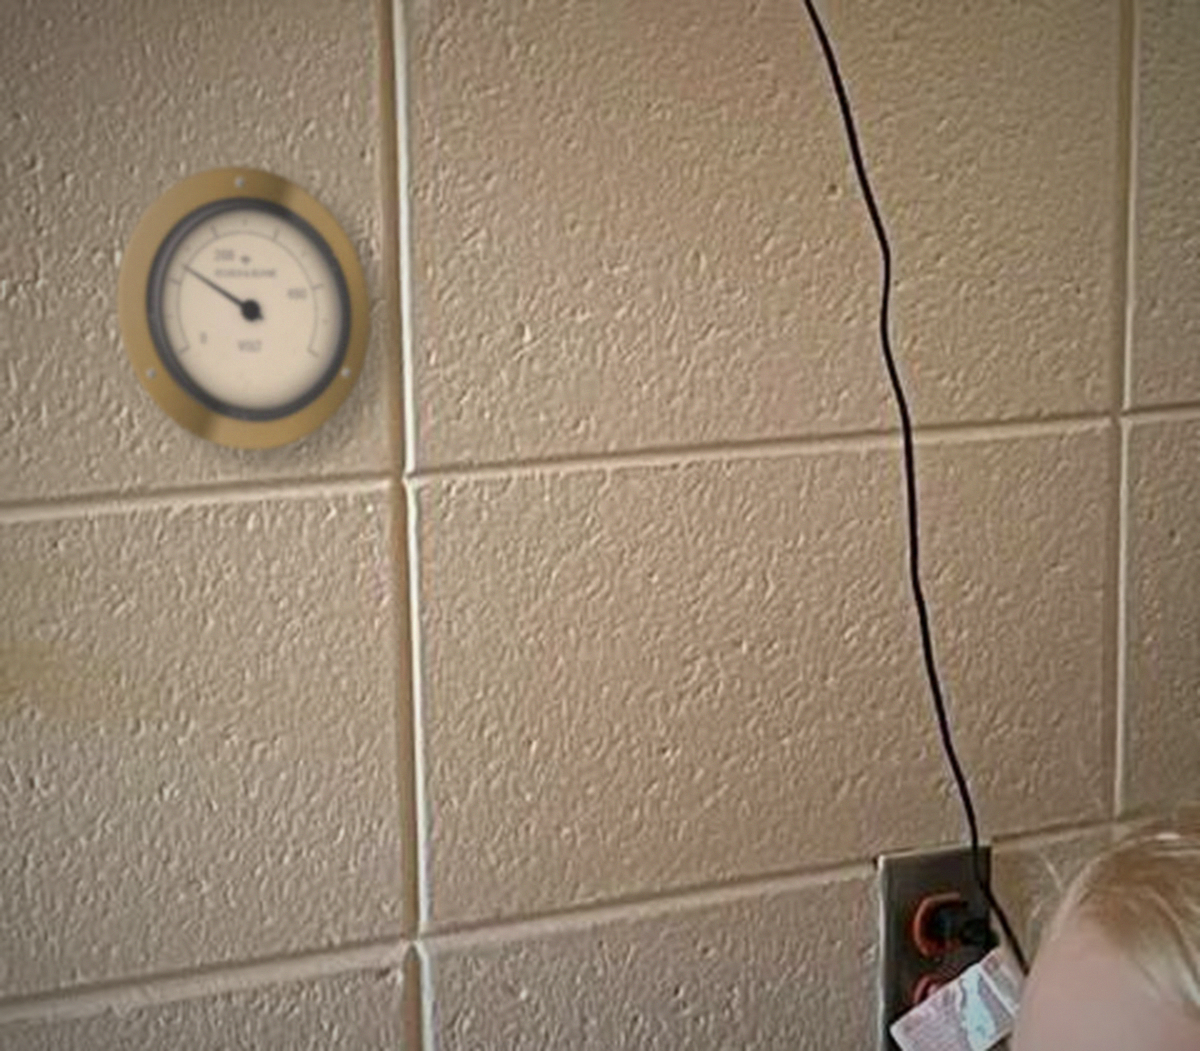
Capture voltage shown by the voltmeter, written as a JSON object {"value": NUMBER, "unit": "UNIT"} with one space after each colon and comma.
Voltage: {"value": 125, "unit": "V"}
